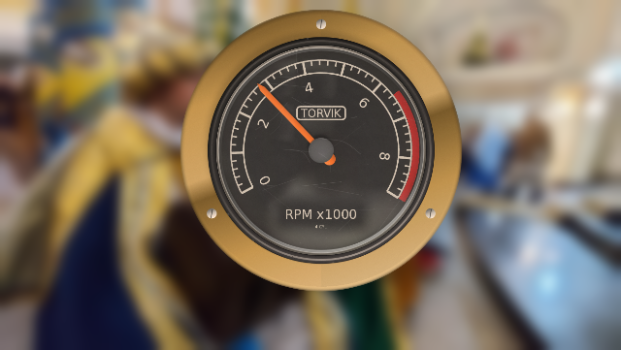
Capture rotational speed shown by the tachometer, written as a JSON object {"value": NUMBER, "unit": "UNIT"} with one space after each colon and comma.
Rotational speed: {"value": 2800, "unit": "rpm"}
